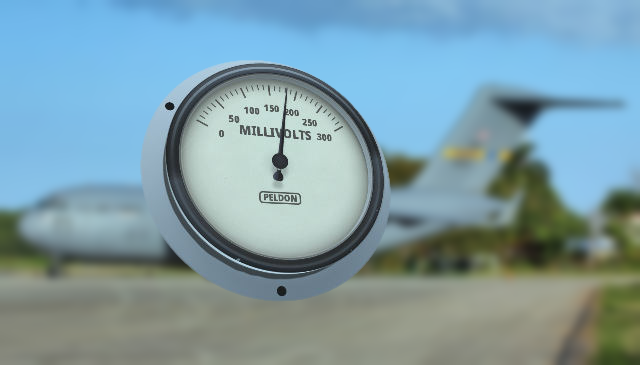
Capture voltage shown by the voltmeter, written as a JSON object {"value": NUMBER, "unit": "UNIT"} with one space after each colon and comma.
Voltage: {"value": 180, "unit": "mV"}
